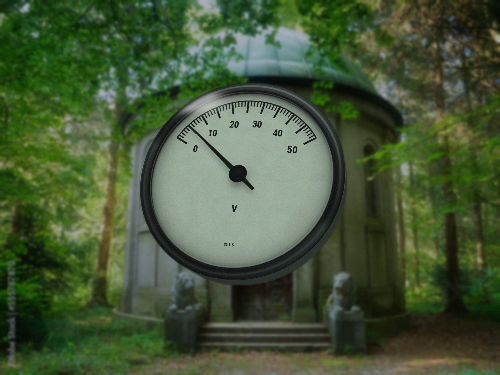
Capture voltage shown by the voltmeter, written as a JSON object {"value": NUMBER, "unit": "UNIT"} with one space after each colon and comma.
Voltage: {"value": 5, "unit": "V"}
